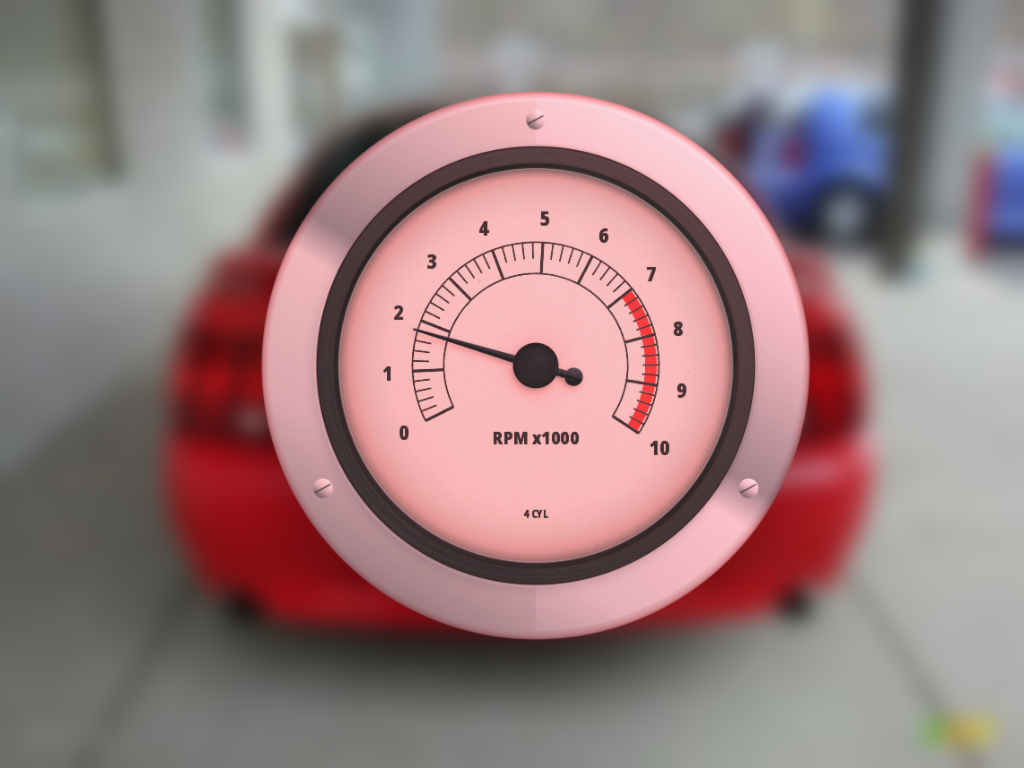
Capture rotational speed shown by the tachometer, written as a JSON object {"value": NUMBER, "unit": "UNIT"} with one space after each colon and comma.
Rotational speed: {"value": 1800, "unit": "rpm"}
